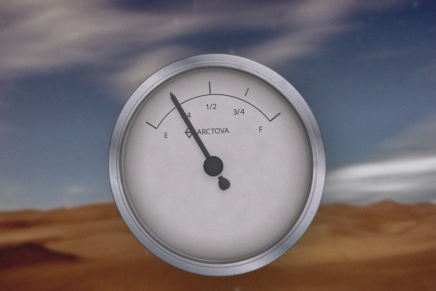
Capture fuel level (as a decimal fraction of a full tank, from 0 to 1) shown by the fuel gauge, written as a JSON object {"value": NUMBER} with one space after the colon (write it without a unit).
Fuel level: {"value": 0.25}
